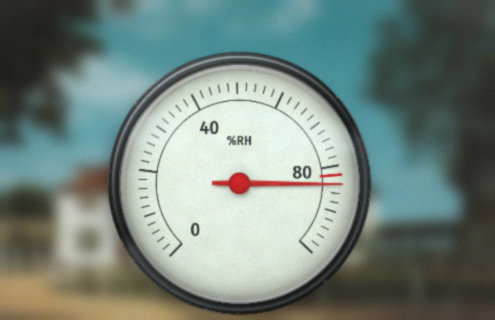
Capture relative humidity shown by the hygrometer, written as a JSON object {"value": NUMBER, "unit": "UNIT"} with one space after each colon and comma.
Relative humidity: {"value": 84, "unit": "%"}
